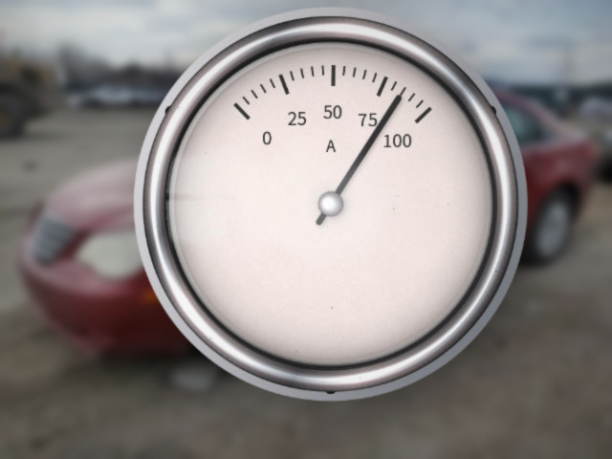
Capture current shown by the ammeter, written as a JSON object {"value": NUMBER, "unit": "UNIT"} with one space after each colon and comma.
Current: {"value": 85, "unit": "A"}
